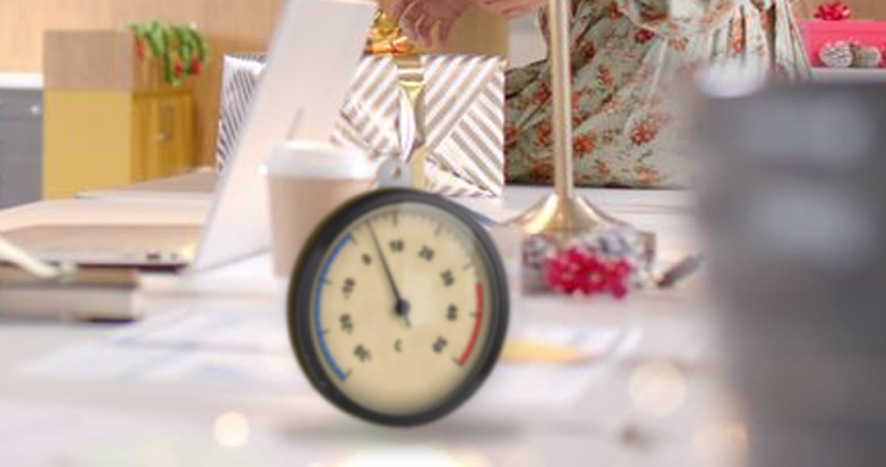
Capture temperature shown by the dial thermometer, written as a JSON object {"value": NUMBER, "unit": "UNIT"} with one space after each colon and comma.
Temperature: {"value": 4, "unit": "°C"}
